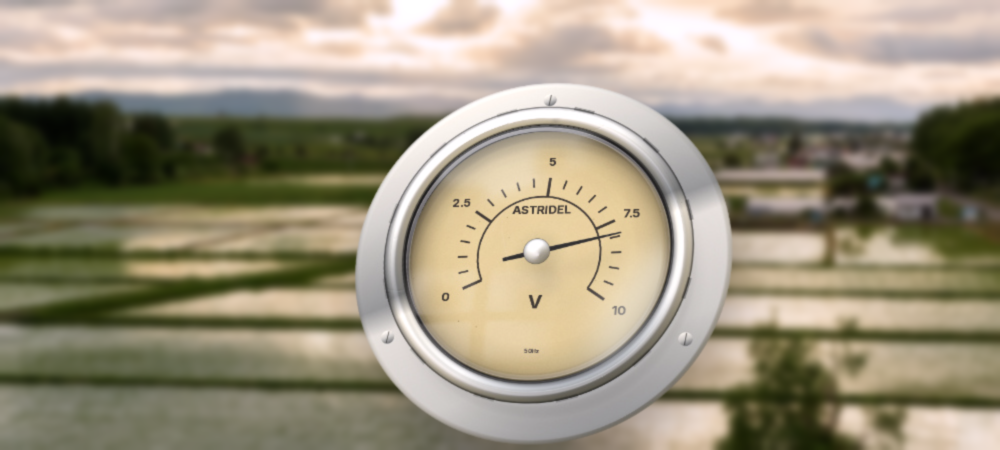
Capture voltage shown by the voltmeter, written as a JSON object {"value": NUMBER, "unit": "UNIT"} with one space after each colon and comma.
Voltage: {"value": 8, "unit": "V"}
